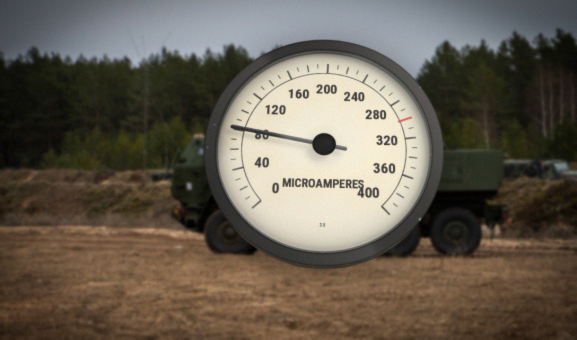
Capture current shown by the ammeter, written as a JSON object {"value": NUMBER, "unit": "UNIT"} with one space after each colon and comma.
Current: {"value": 80, "unit": "µA"}
